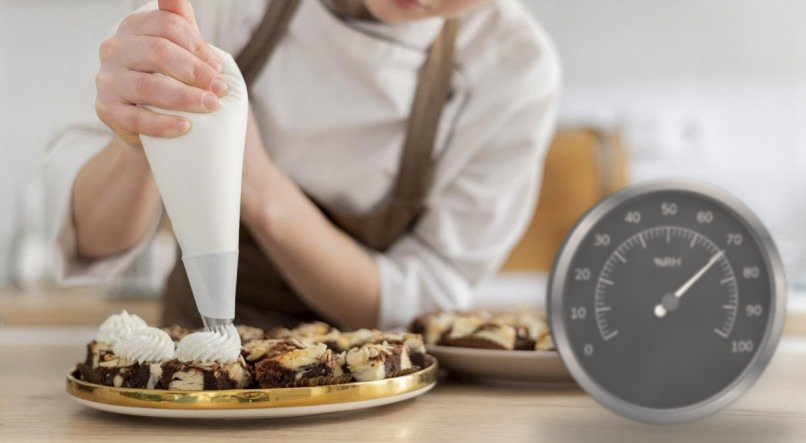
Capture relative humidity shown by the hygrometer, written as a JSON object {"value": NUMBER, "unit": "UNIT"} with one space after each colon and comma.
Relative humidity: {"value": 70, "unit": "%"}
